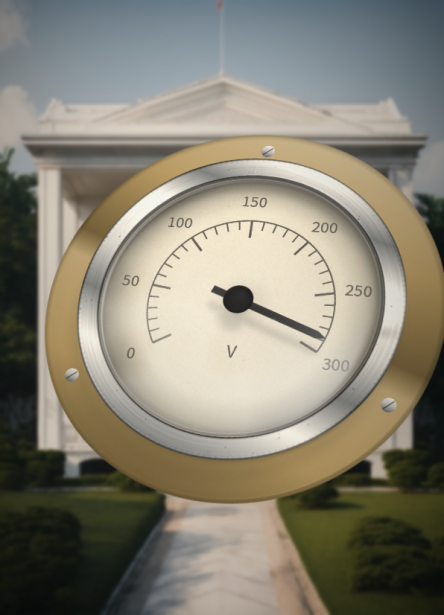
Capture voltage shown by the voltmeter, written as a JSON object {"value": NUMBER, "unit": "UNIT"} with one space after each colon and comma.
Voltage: {"value": 290, "unit": "V"}
